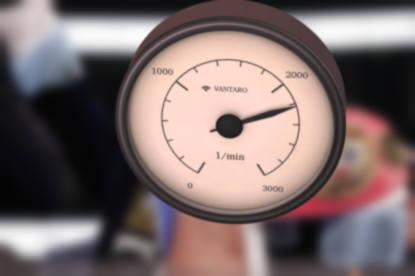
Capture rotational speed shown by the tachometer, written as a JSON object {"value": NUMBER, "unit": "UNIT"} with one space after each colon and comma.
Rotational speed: {"value": 2200, "unit": "rpm"}
